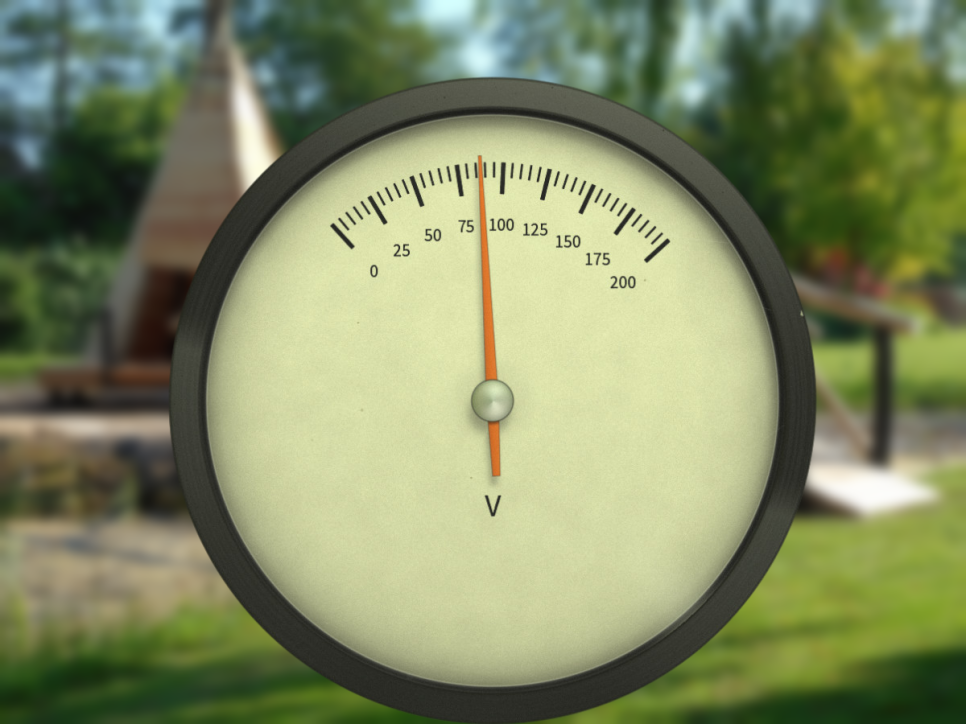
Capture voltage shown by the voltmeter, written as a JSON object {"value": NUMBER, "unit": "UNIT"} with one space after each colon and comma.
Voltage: {"value": 87.5, "unit": "V"}
